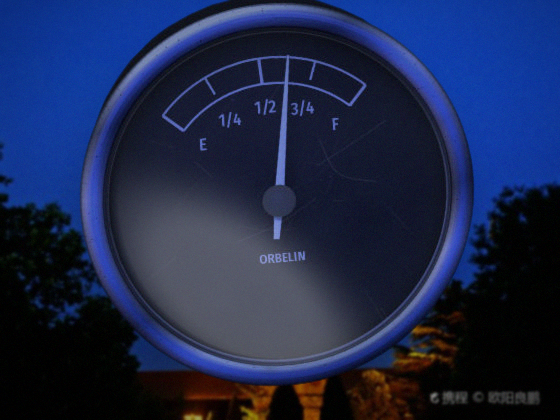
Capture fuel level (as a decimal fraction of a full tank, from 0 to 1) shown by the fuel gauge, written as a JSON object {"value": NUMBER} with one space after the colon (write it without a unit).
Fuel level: {"value": 0.625}
